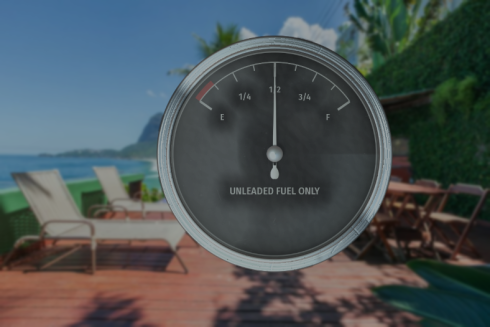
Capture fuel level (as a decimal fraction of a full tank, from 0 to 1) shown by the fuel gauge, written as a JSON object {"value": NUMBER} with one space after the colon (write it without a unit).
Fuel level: {"value": 0.5}
